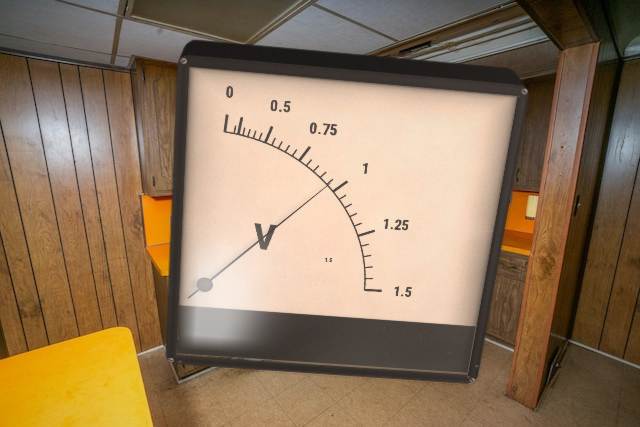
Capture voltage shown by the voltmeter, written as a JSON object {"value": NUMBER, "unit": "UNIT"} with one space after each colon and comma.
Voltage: {"value": 0.95, "unit": "V"}
